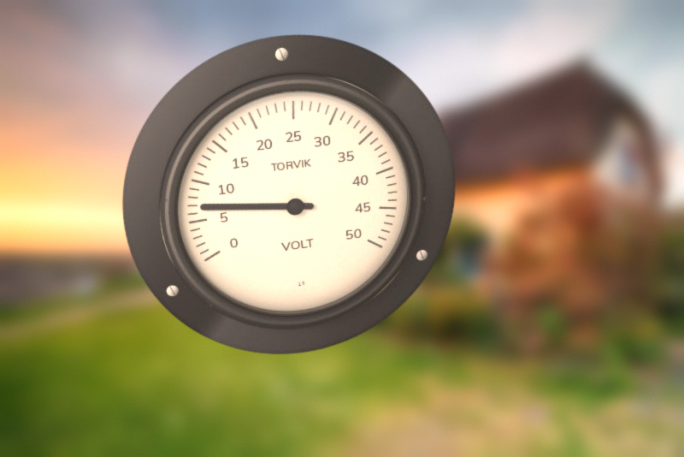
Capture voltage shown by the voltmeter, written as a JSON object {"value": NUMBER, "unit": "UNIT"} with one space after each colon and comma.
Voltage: {"value": 7, "unit": "V"}
